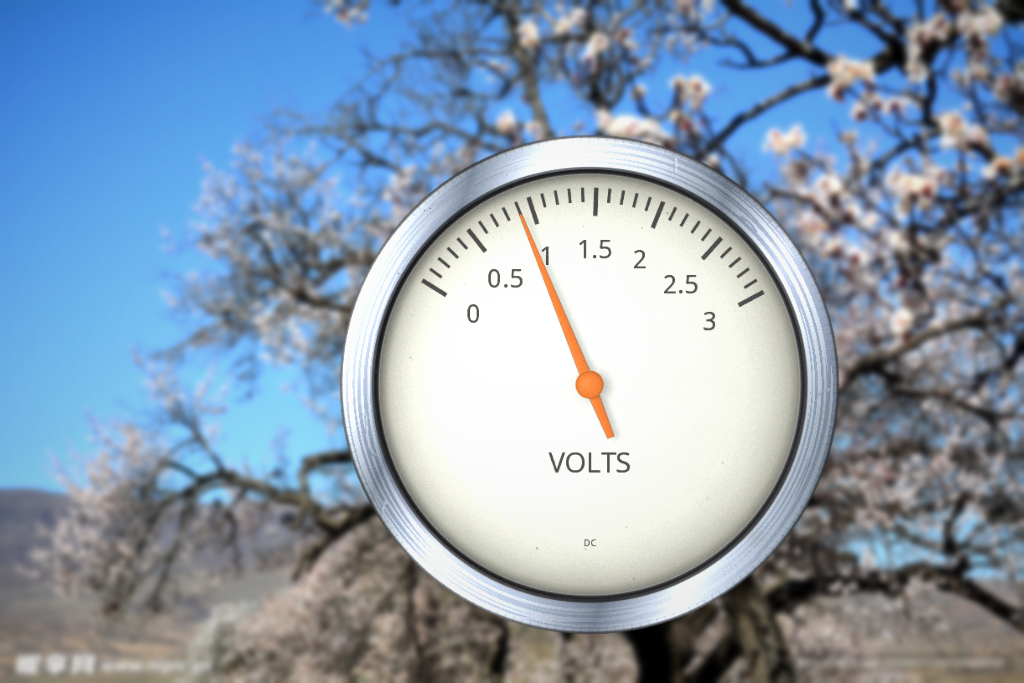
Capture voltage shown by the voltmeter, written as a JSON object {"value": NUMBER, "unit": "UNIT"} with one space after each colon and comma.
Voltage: {"value": 0.9, "unit": "V"}
